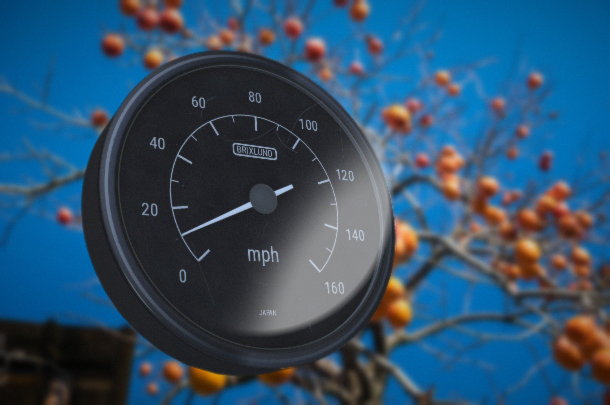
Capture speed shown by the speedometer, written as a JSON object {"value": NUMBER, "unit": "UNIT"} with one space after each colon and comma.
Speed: {"value": 10, "unit": "mph"}
